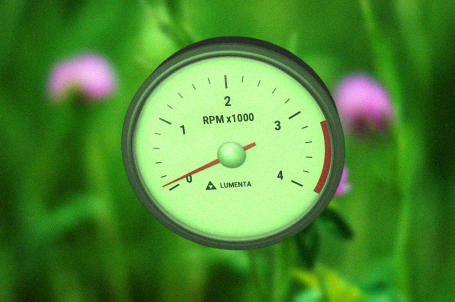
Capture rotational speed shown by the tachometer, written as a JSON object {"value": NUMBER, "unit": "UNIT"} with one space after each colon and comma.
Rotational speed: {"value": 100, "unit": "rpm"}
